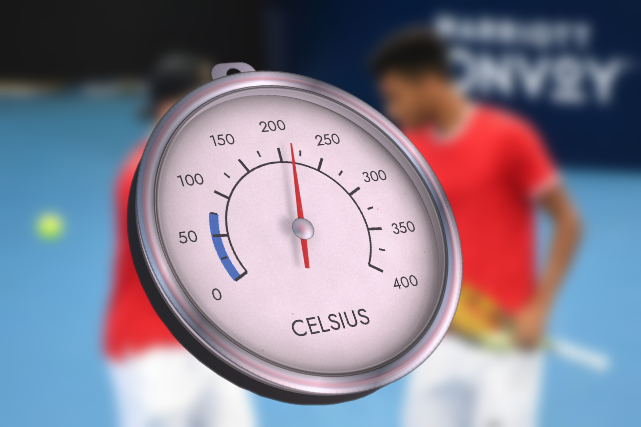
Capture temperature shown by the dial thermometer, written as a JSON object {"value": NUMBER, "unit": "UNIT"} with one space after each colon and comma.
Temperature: {"value": 212.5, "unit": "°C"}
